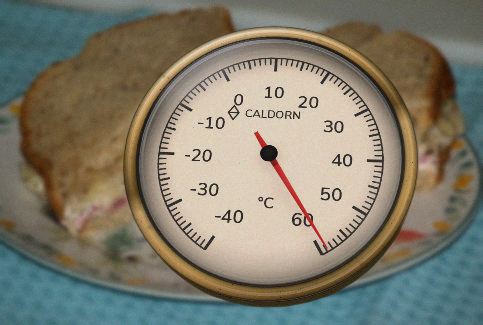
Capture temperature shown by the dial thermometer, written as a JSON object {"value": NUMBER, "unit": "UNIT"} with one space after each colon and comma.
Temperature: {"value": 59, "unit": "°C"}
